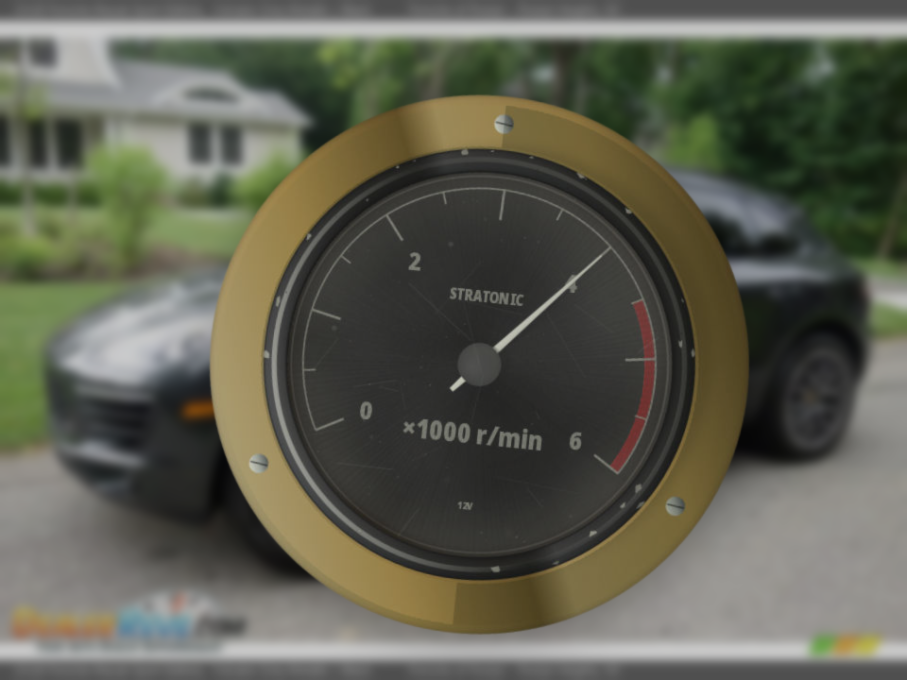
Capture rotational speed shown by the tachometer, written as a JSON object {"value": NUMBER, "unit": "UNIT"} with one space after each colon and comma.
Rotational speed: {"value": 4000, "unit": "rpm"}
